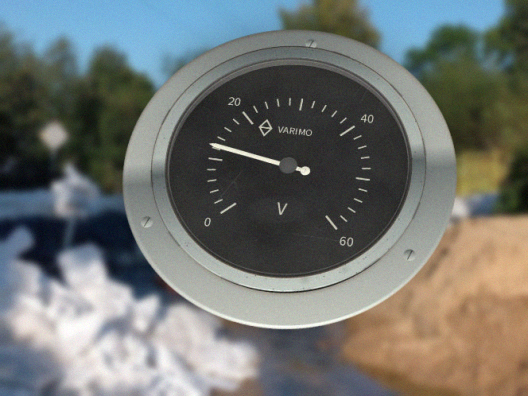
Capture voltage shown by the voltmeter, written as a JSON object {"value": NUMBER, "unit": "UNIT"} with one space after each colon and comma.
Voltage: {"value": 12, "unit": "V"}
